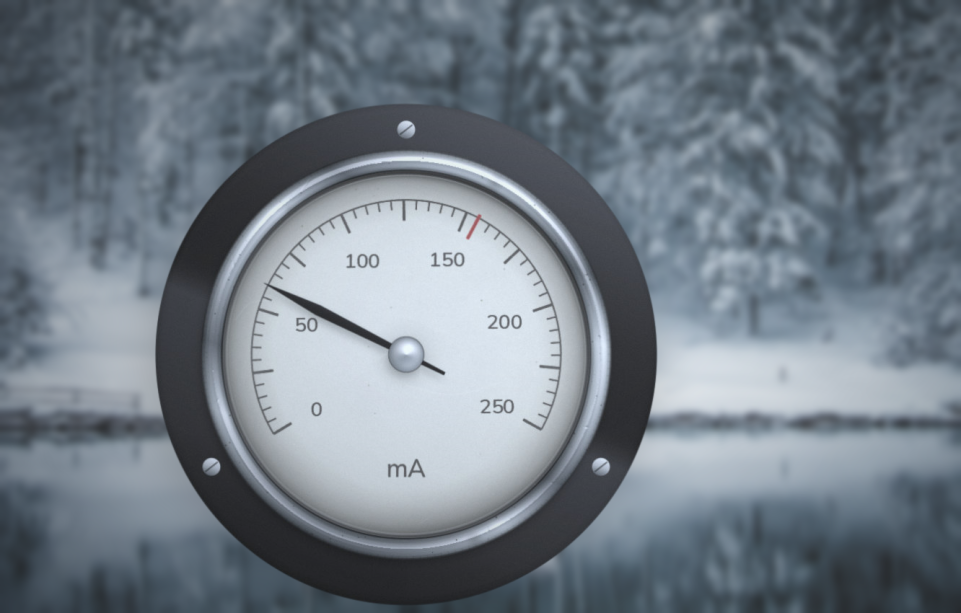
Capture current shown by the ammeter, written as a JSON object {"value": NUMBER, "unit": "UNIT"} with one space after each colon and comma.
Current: {"value": 60, "unit": "mA"}
